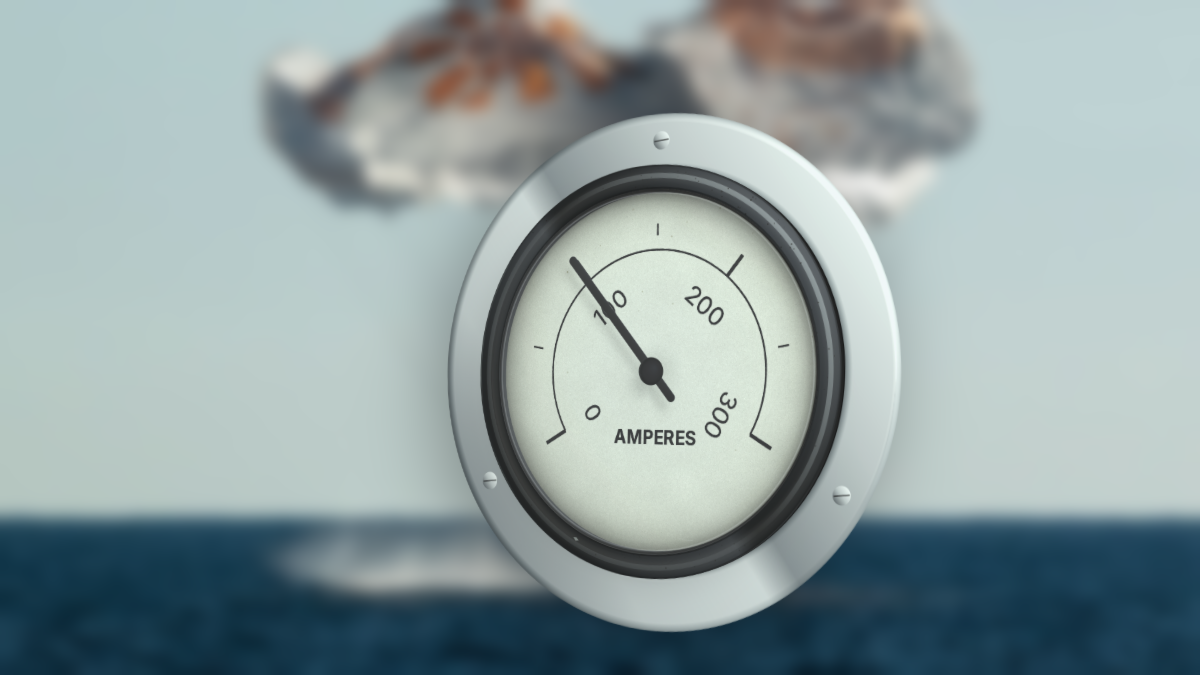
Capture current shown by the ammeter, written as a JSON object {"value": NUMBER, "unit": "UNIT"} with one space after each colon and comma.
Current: {"value": 100, "unit": "A"}
